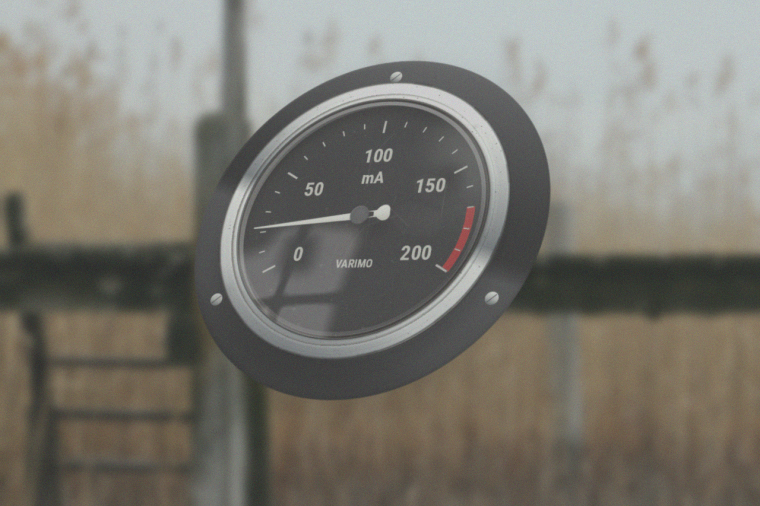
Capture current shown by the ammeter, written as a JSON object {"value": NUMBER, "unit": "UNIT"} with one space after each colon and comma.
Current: {"value": 20, "unit": "mA"}
